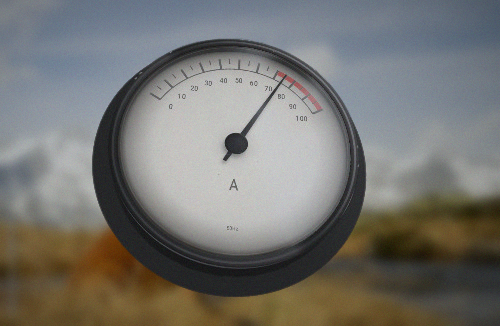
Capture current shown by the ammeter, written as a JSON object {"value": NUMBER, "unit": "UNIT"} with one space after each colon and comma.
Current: {"value": 75, "unit": "A"}
